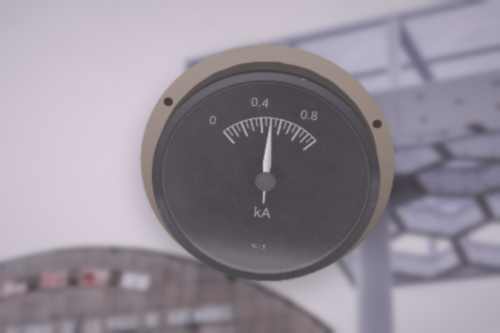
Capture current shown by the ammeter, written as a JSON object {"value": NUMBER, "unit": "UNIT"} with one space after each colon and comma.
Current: {"value": 0.5, "unit": "kA"}
